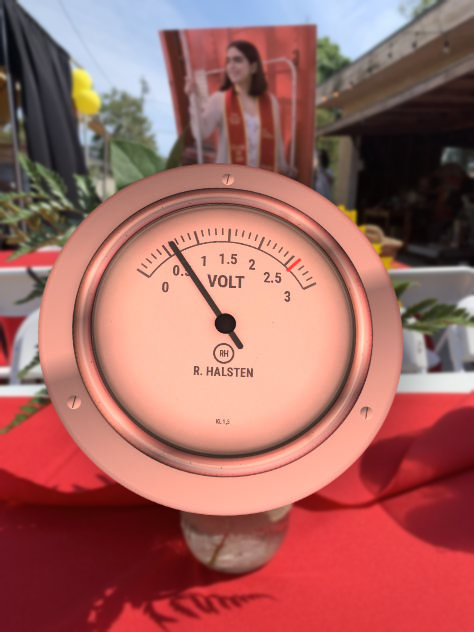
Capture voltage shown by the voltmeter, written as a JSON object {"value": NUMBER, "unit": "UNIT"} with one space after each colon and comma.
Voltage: {"value": 0.6, "unit": "V"}
